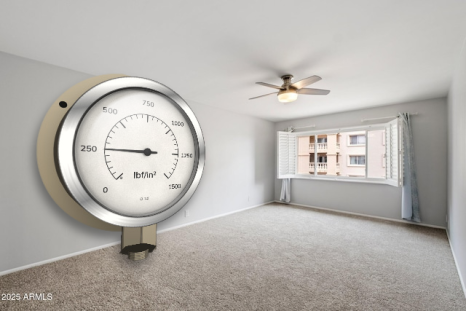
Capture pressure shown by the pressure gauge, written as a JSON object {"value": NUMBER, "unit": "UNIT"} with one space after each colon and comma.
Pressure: {"value": 250, "unit": "psi"}
